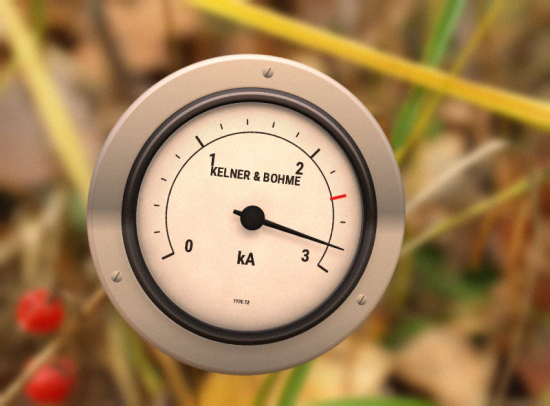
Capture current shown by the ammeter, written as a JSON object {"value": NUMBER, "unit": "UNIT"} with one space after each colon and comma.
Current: {"value": 2.8, "unit": "kA"}
